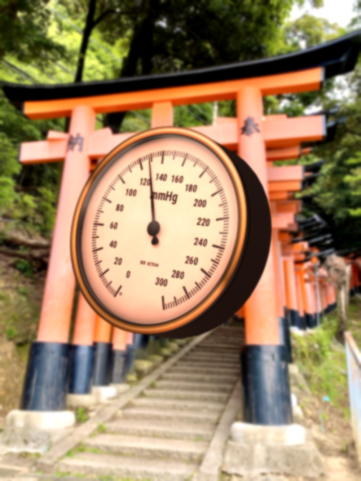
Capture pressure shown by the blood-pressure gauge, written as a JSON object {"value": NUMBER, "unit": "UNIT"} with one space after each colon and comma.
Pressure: {"value": 130, "unit": "mmHg"}
